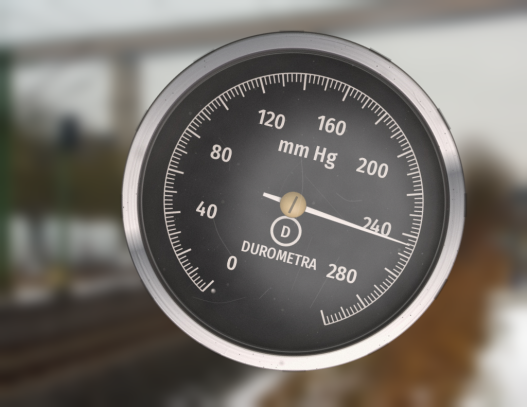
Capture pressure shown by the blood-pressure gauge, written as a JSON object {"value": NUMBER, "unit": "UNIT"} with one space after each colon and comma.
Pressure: {"value": 244, "unit": "mmHg"}
